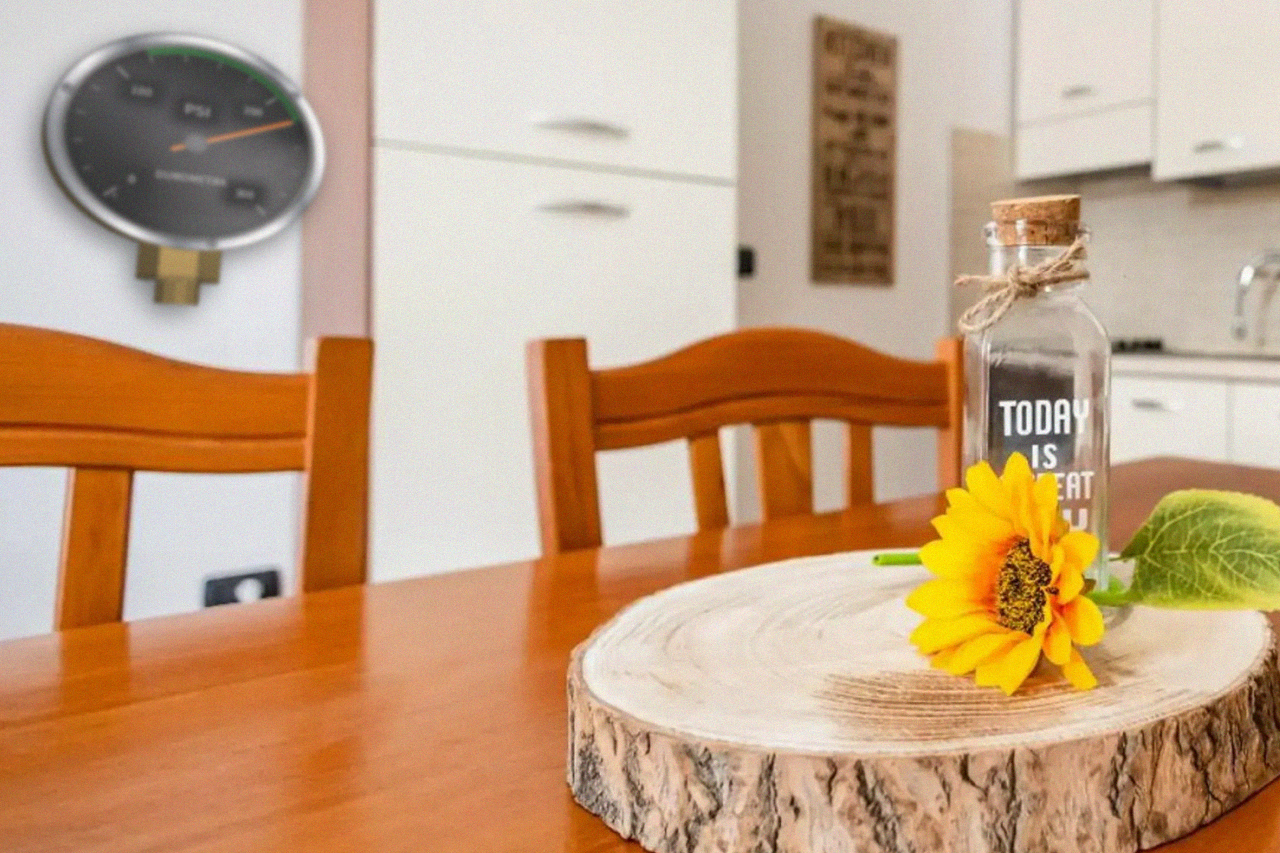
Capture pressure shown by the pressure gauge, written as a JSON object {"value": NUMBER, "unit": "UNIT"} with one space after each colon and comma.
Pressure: {"value": 220, "unit": "psi"}
